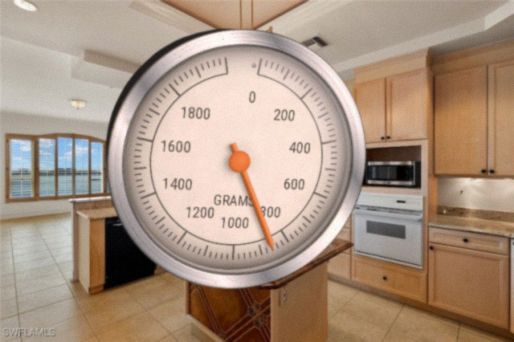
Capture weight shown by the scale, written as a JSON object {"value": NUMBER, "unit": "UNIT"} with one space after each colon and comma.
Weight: {"value": 860, "unit": "g"}
